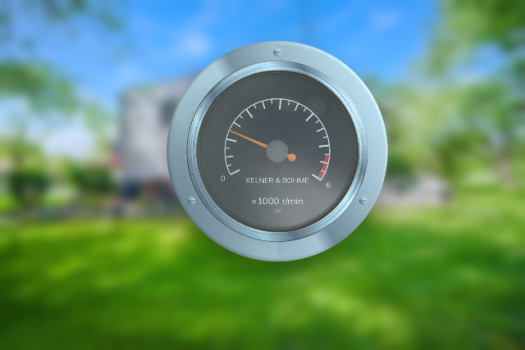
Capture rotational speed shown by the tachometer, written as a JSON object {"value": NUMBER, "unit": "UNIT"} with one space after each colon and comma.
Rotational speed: {"value": 1250, "unit": "rpm"}
